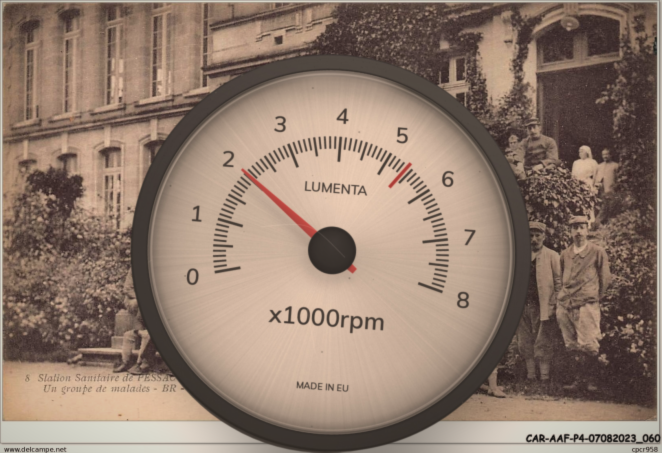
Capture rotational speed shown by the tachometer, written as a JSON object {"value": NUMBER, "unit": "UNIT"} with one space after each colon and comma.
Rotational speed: {"value": 2000, "unit": "rpm"}
